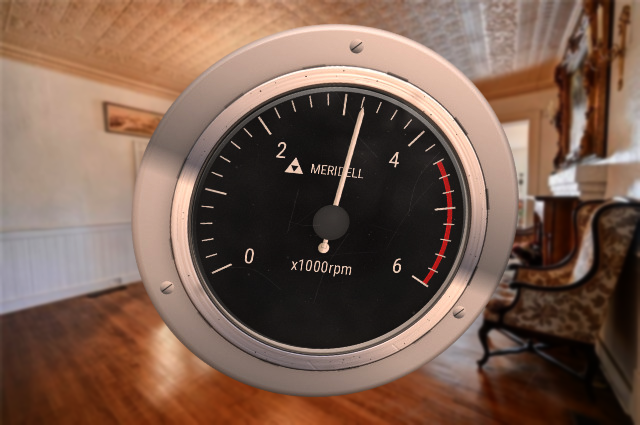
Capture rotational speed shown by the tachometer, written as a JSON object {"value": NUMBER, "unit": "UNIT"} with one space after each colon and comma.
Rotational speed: {"value": 3200, "unit": "rpm"}
